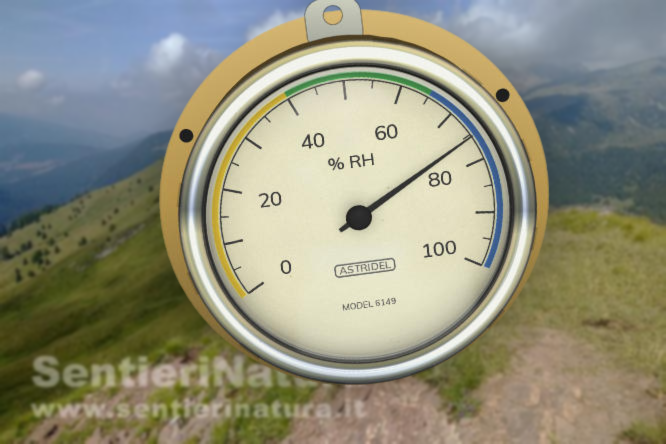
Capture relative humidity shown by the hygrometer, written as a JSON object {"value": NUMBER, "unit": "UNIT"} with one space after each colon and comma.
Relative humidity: {"value": 75, "unit": "%"}
